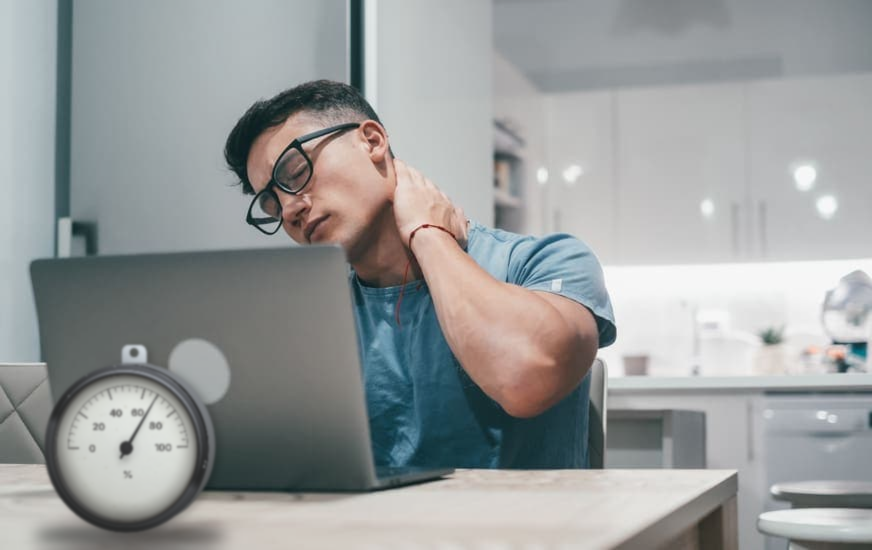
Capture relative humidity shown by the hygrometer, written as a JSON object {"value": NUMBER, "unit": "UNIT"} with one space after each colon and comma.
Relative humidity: {"value": 68, "unit": "%"}
